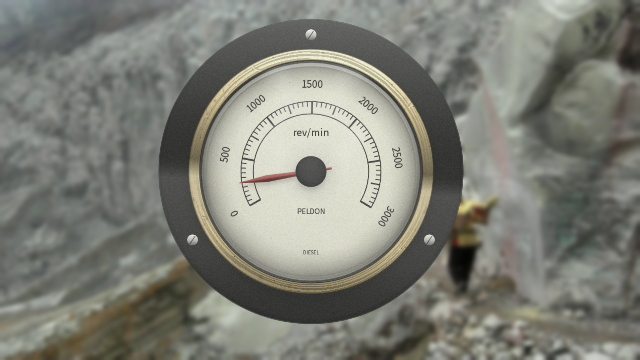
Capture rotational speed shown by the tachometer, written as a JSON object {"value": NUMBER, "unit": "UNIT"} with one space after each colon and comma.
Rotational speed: {"value": 250, "unit": "rpm"}
